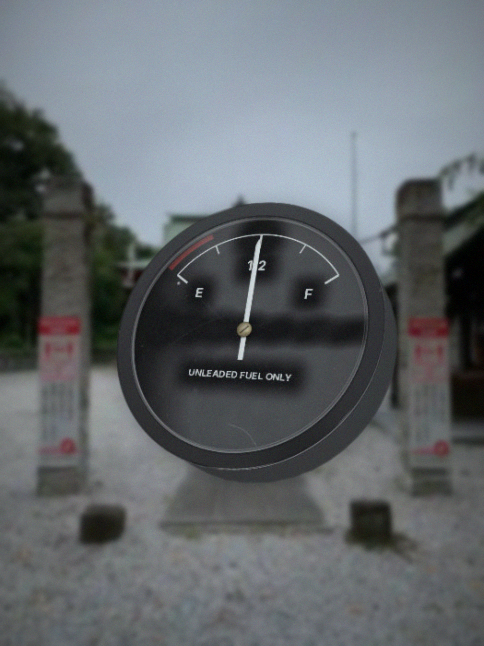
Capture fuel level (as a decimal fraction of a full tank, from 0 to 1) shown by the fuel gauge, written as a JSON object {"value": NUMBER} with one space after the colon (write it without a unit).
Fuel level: {"value": 0.5}
